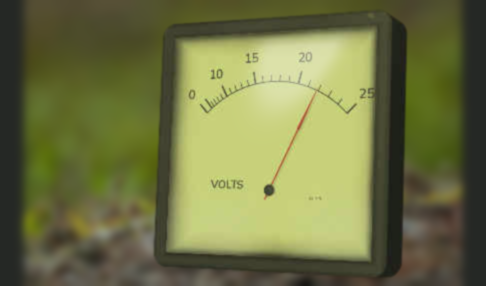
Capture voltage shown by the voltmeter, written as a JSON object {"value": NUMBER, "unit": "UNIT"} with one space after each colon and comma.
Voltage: {"value": 22, "unit": "V"}
